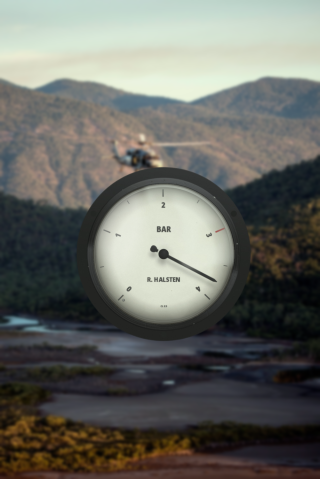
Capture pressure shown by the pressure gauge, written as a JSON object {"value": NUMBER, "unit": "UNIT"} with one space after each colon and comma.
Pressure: {"value": 3.75, "unit": "bar"}
